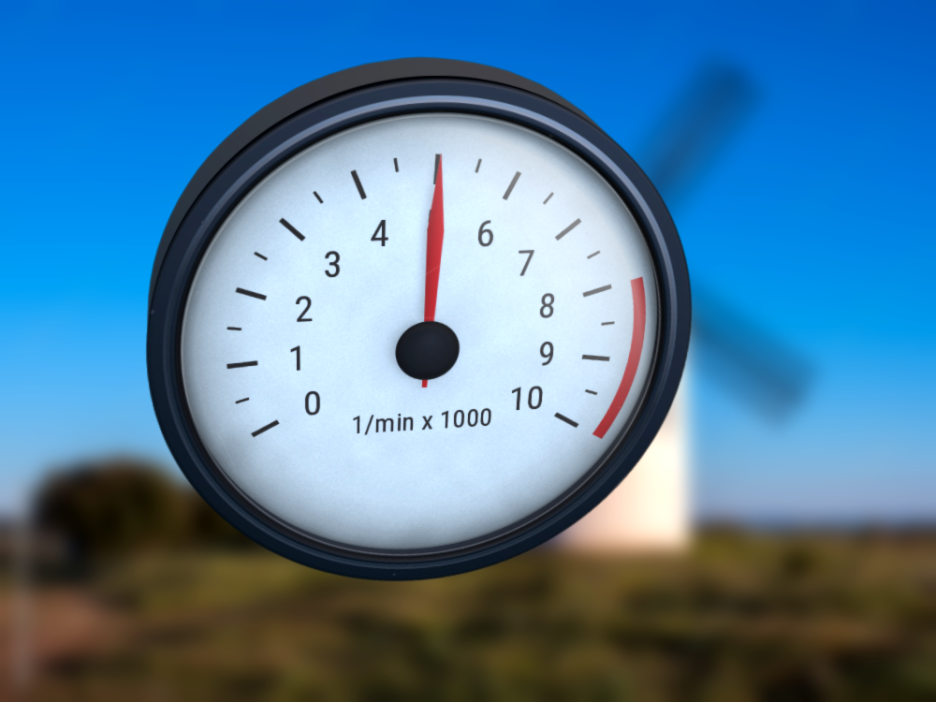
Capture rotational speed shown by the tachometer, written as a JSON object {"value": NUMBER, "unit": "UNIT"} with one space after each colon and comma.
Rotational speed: {"value": 5000, "unit": "rpm"}
